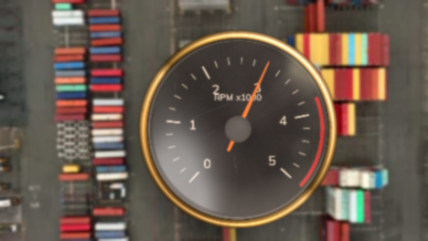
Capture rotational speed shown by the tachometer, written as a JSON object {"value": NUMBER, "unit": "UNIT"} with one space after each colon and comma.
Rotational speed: {"value": 3000, "unit": "rpm"}
